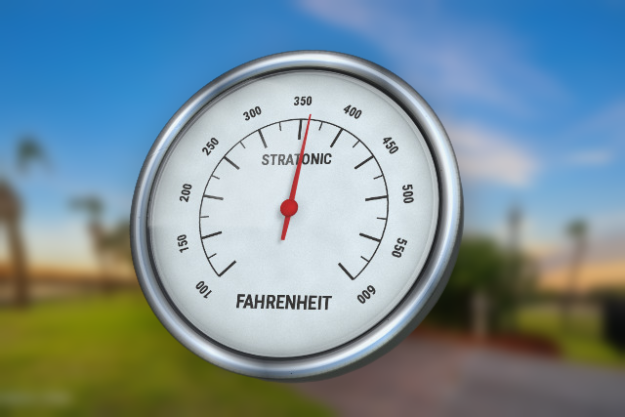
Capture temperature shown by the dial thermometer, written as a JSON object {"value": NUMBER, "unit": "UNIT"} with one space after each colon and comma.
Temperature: {"value": 362.5, "unit": "°F"}
